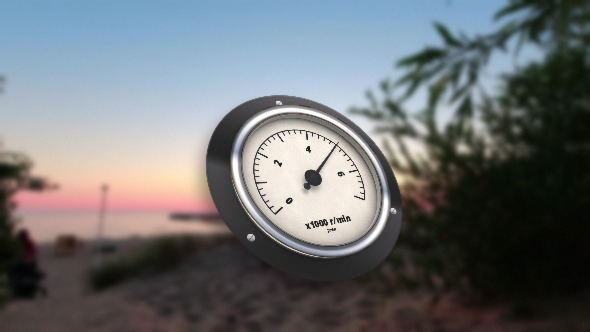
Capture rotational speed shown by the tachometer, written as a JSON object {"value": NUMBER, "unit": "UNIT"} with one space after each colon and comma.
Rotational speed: {"value": 5000, "unit": "rpm"}
